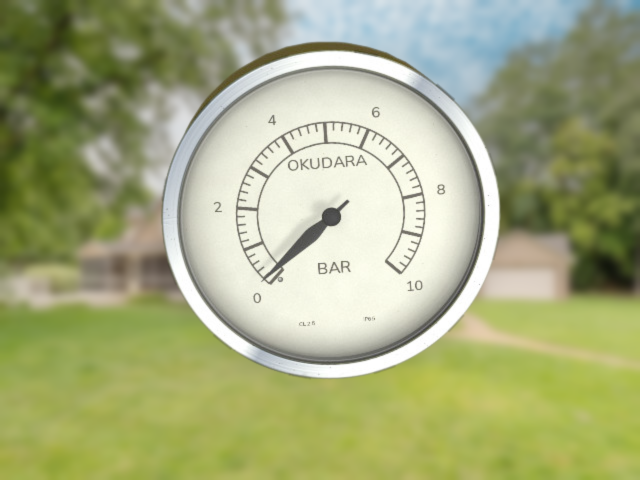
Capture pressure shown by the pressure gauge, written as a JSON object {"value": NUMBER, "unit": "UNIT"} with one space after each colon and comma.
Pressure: {"value": 0.2, "unit": "bar"}
